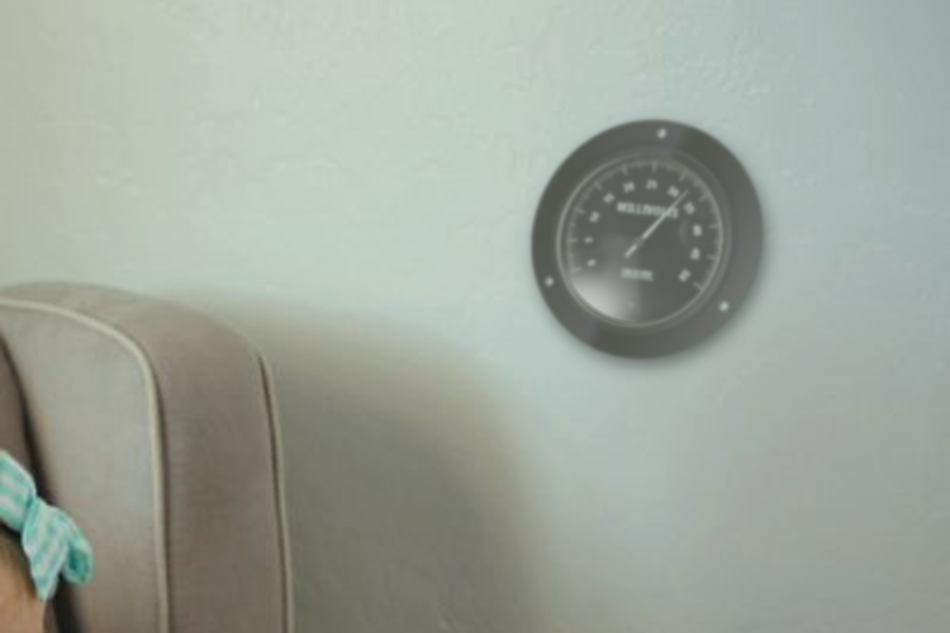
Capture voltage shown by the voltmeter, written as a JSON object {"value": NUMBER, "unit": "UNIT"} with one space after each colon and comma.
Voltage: {"value": 32.5, "unit": "mV"}
